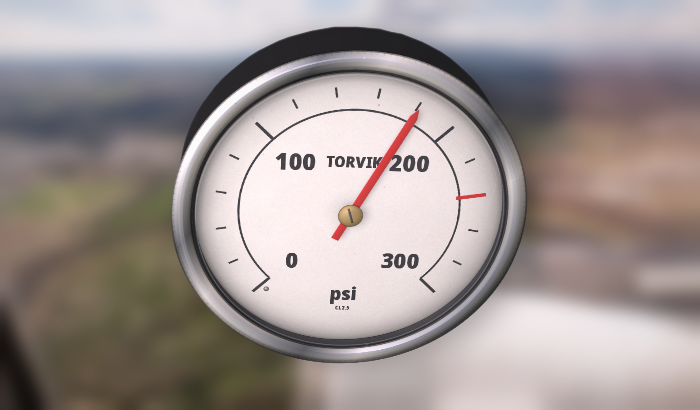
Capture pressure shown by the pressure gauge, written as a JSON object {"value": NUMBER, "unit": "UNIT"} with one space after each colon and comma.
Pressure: {"value": 180, "unit": "psi"}
